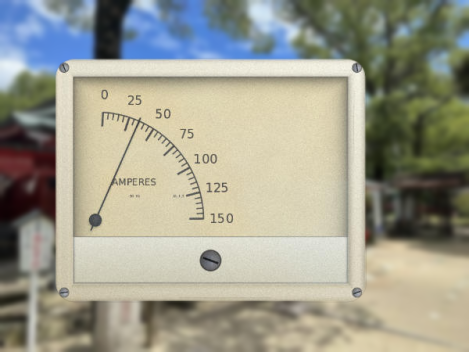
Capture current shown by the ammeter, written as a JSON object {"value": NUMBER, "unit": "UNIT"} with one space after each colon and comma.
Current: {"value": 35, "unit": "A"}
